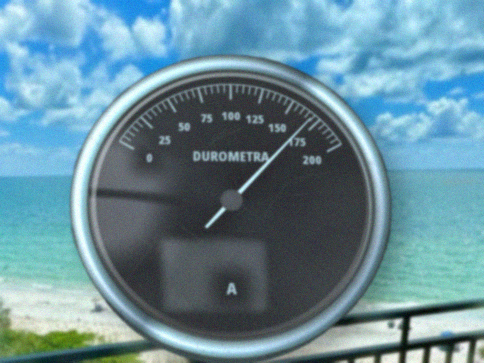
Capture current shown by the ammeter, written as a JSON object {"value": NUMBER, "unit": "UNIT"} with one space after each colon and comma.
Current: {"value": 170, "unit": "A"}
